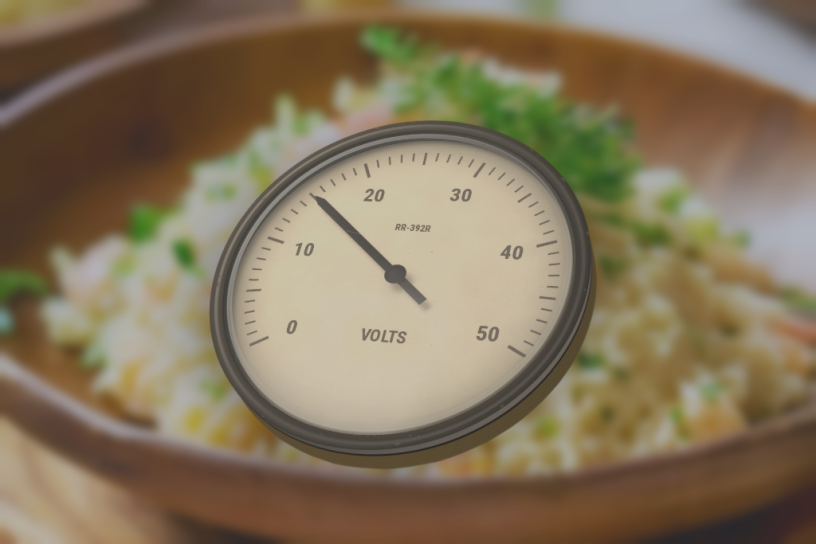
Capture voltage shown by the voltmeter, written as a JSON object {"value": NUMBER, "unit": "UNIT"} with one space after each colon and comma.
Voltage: {"value": 15, "unit": "V"}
